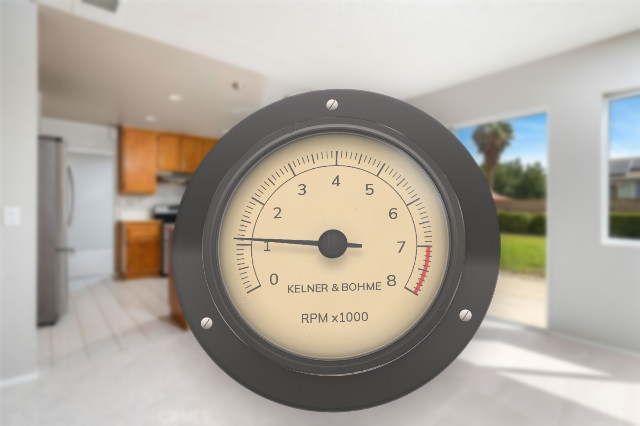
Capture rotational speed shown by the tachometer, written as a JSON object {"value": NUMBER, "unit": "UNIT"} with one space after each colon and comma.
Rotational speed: {"value": 1100, "unit": "rpm"}
